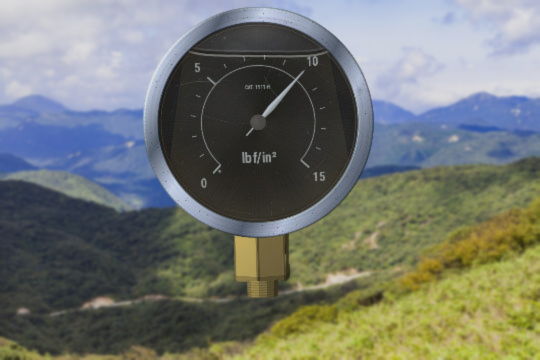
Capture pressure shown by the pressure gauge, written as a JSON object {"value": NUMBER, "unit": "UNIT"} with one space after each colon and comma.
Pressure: {"value": 10, "unit": "psi"}
